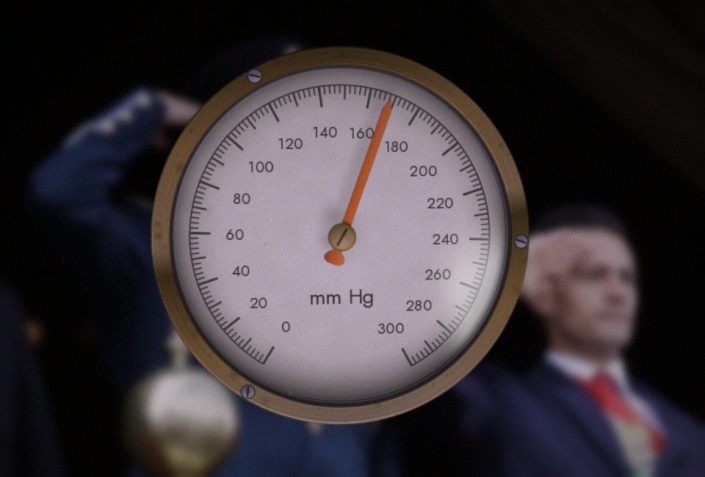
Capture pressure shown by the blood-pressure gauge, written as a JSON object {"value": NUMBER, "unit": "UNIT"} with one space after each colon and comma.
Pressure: {"value": 168, "unit": "mmHg"}
